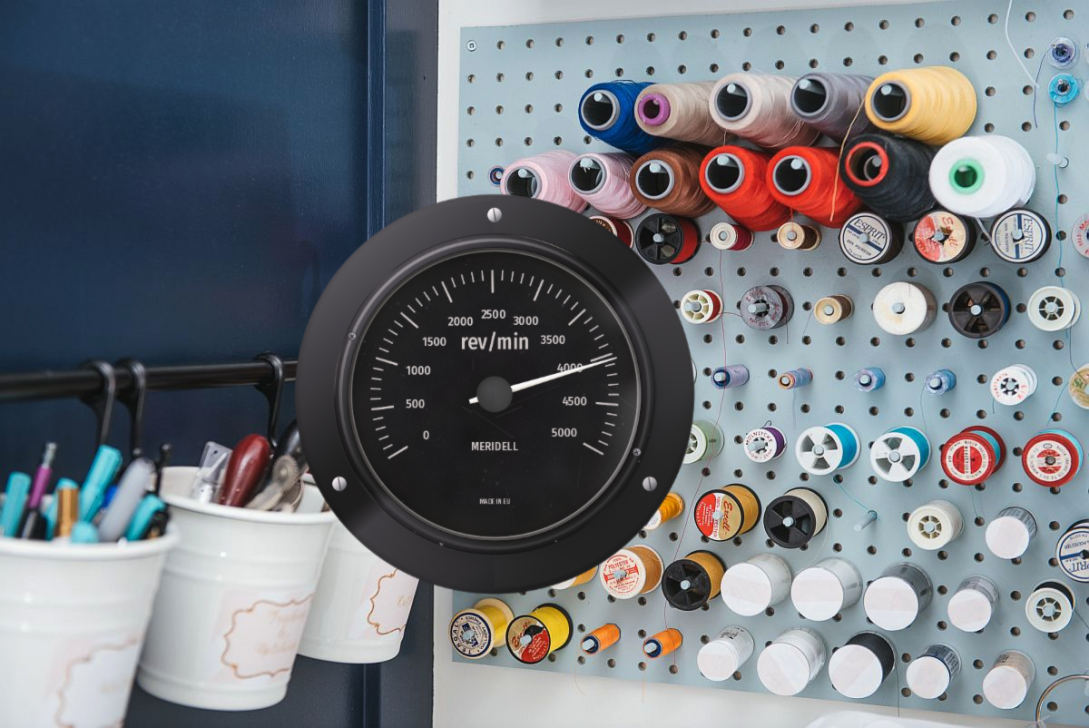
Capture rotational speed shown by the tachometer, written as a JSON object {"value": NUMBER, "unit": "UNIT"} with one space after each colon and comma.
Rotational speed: {"value": 4050, "unit": "rpm"}
